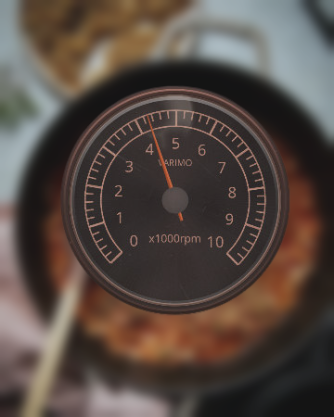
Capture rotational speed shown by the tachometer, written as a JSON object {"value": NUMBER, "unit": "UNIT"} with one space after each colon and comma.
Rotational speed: {"value": 4300, "unit": "rpm"}
